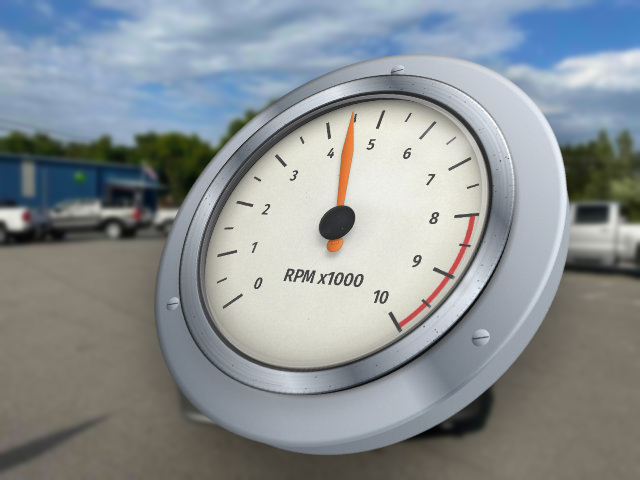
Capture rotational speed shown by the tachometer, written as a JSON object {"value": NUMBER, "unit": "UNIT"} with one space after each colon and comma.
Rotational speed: {"value": 4500, "unit": "rpm"}
